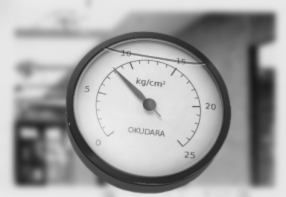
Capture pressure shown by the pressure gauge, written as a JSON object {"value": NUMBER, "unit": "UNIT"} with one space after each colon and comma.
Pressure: {"value": 8, "unit": "kg/cm²"}
